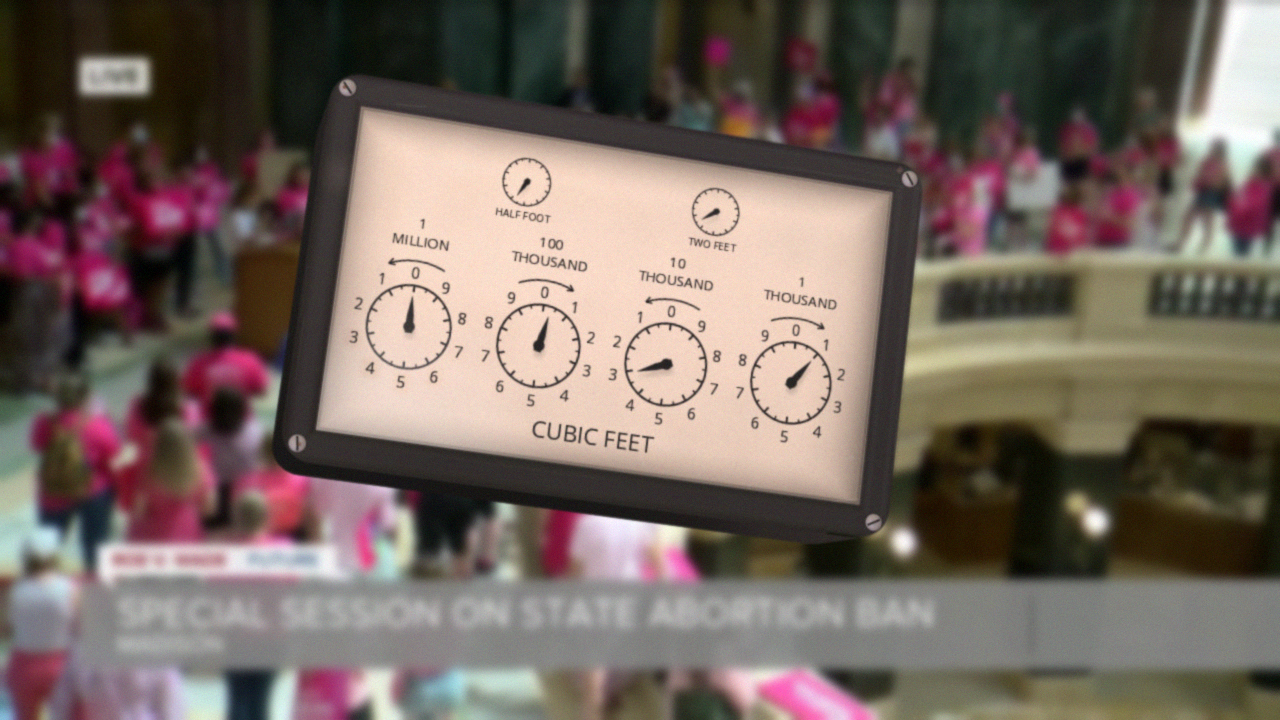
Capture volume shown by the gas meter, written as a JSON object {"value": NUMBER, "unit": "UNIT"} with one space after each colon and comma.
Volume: {"value": 3100, "unit": "ft³"}
